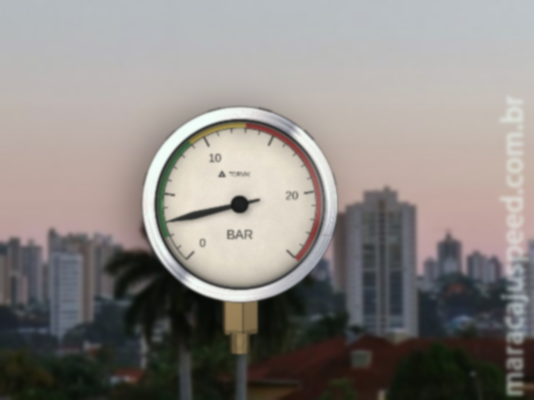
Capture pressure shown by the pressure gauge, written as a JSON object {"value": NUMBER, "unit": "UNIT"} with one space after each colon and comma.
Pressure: {"value": 3, "unit": "bar"}
